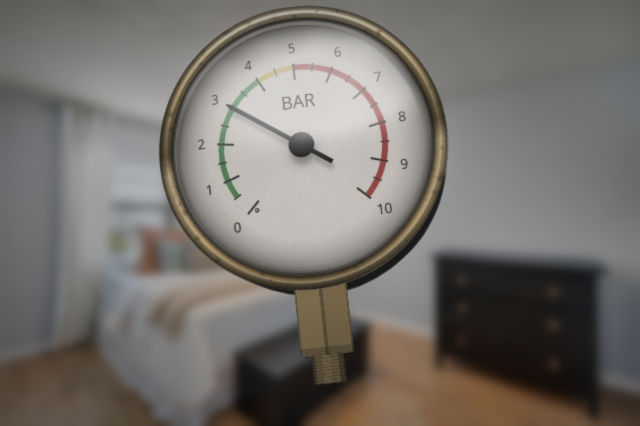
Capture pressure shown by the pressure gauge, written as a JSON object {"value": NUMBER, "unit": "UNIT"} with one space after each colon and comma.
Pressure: {"value": 3, "unit": "bar"}
